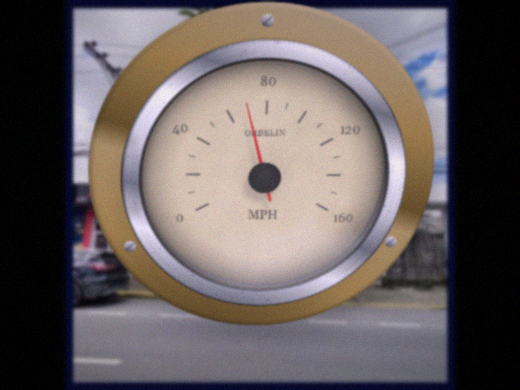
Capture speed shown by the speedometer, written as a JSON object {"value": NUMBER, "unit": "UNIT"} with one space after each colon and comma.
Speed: {"value": 70, "unit": "mph"}
